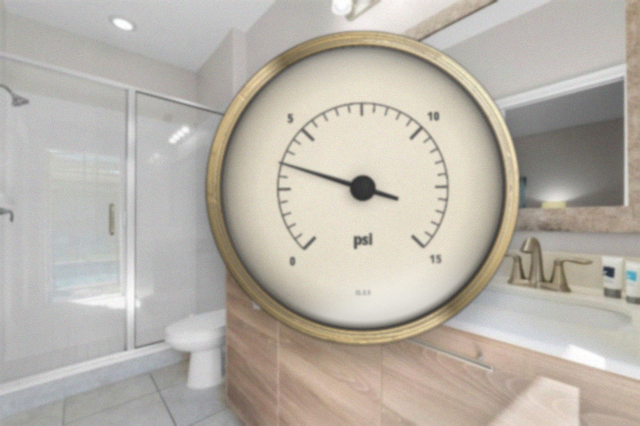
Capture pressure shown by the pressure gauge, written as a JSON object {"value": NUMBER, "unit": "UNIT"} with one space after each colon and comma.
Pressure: {"value": 3.5, "unit": "psi"}
